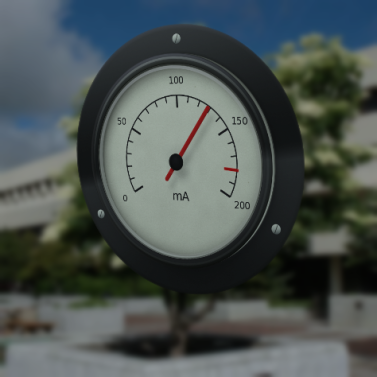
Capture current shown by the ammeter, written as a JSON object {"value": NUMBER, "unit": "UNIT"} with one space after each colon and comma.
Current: {"value": 130, "unit": "mA"}
